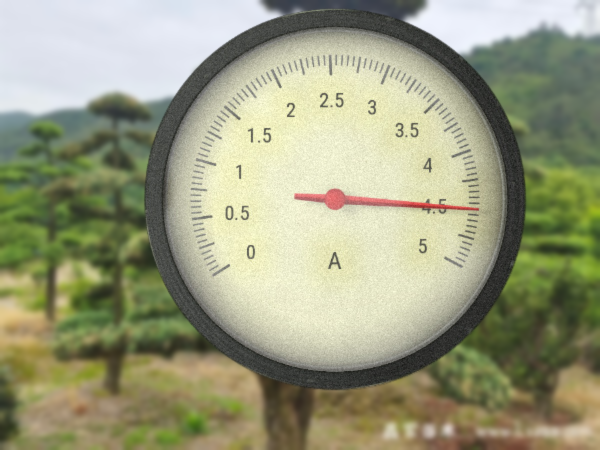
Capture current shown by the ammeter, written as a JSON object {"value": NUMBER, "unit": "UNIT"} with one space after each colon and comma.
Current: {"value": 4.5, "unit": "A"}
